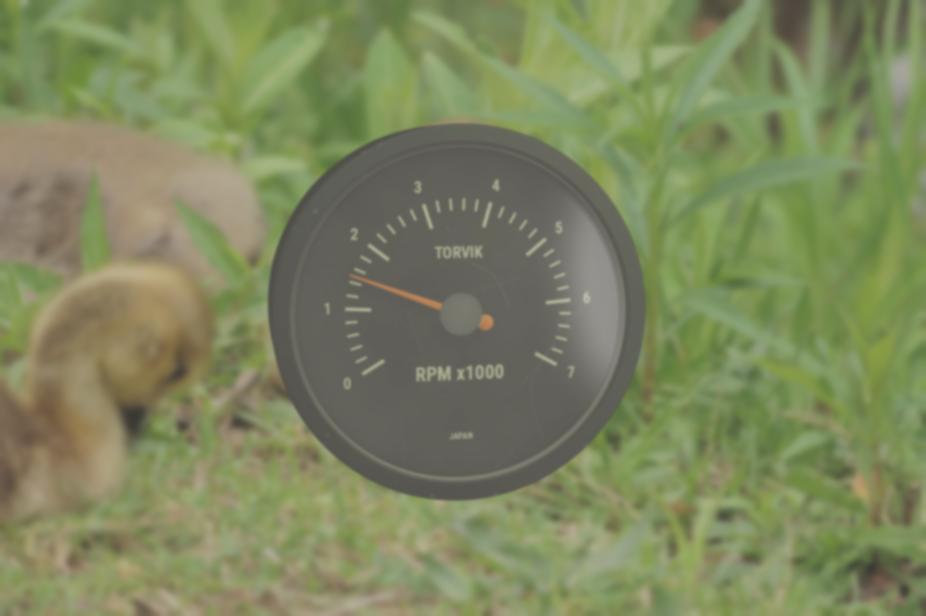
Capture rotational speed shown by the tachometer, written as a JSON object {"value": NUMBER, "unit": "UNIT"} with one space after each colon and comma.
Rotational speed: {"value": 1500, "unit": "rpm"}
